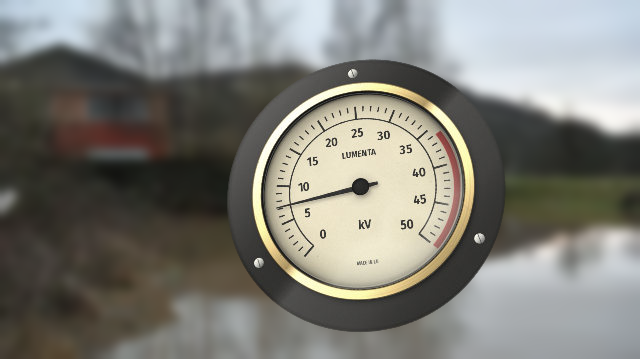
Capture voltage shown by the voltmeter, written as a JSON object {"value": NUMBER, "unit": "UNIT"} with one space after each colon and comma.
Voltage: {"value": 7, "unit": "kV"}
